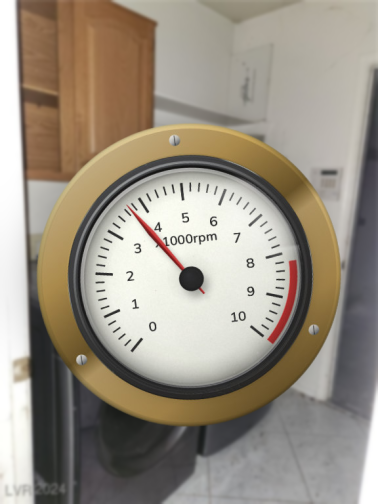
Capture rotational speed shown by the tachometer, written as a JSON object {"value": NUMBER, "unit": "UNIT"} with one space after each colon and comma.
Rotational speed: {"value": 3700, "unit": "rpm"}
